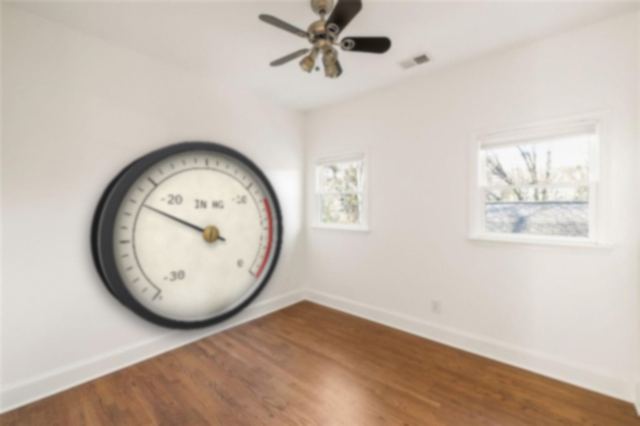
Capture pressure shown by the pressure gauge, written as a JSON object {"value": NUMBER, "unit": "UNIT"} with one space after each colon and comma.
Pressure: {"value": -22, "unit": "inHg"}
